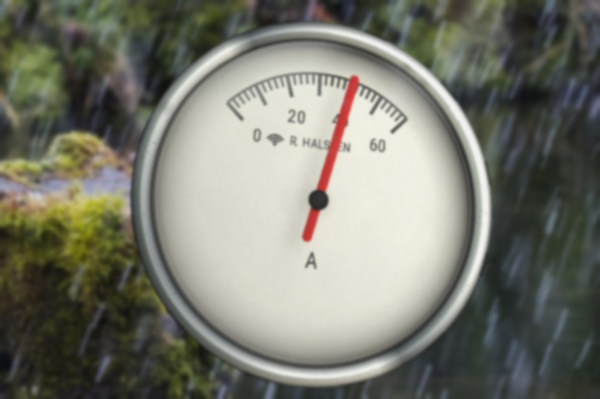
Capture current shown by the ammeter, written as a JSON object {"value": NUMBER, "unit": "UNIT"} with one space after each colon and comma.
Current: {"value": 40, "unit": "A"}
